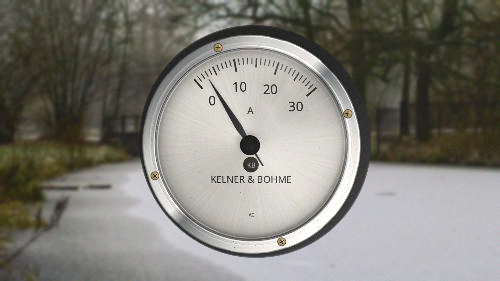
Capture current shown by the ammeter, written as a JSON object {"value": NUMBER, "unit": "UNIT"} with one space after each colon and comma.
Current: {"value": 3, "unit": "A"}
